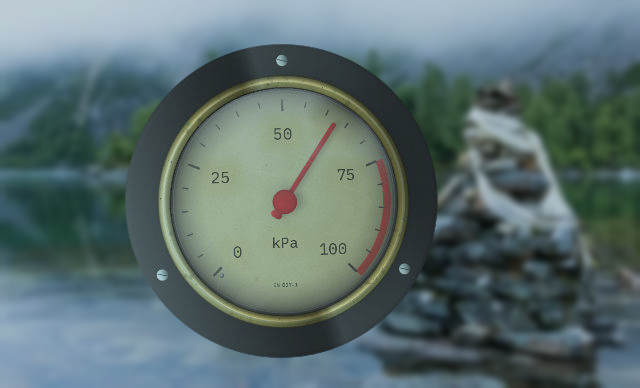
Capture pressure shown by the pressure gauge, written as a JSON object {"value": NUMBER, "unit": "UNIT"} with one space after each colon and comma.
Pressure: {"value": 62.5, "unit": "kPa"}
